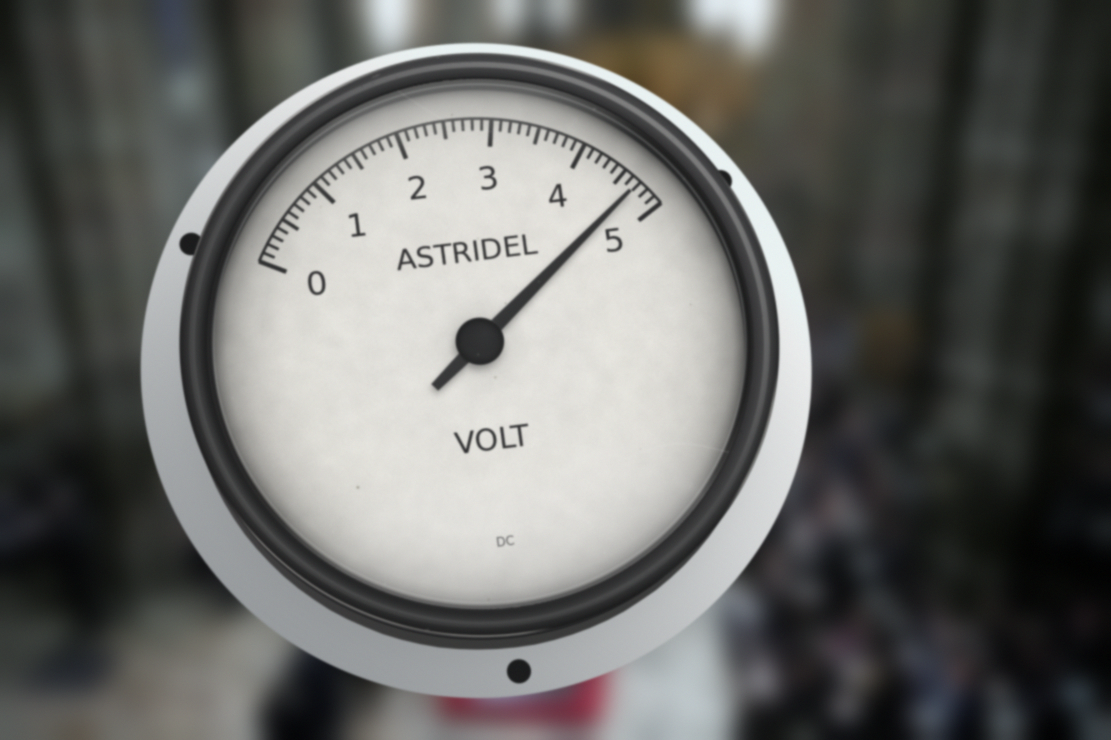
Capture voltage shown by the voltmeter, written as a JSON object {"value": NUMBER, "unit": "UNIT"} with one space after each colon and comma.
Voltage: {"value": 4.7, "unit": "V"}
